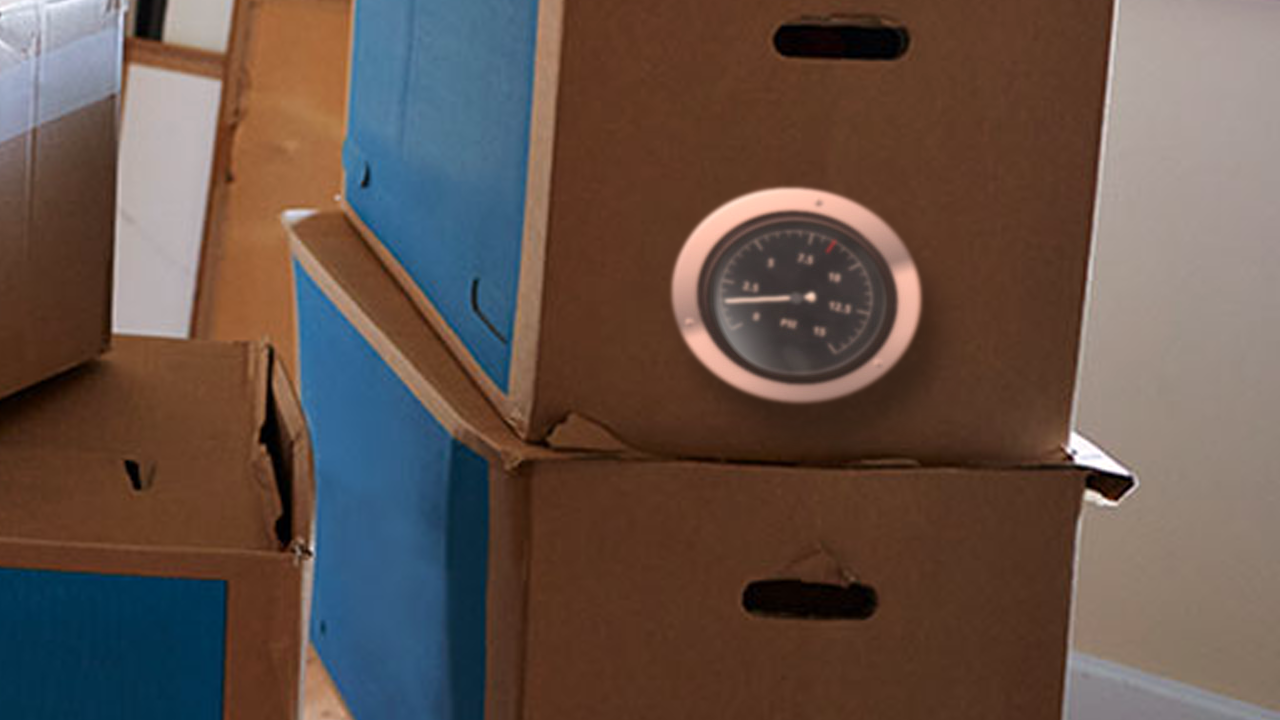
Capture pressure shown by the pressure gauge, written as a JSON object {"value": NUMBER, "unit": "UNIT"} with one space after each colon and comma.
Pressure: {"value": 1.5, "unit": "psi"}
